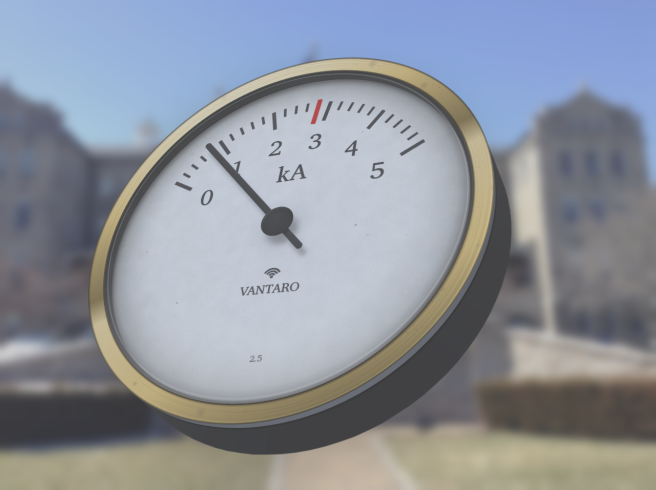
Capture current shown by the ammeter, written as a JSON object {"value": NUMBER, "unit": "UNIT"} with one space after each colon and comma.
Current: {"value": 0.8, "unit": "kA"}
